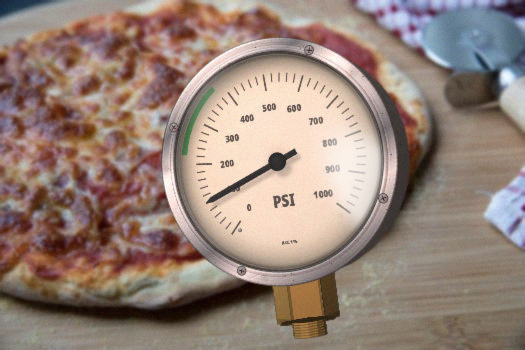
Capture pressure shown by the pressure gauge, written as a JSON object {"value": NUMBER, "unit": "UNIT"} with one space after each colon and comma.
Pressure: {"value": 100, "unit": "psi"}
